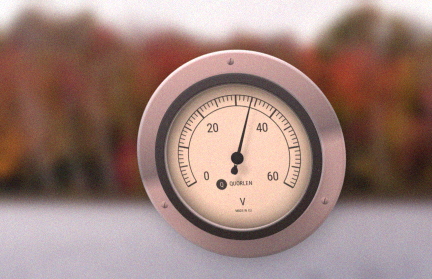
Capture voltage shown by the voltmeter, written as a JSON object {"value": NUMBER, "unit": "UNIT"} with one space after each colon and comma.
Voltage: {"value": 34, "unit": "V"}
